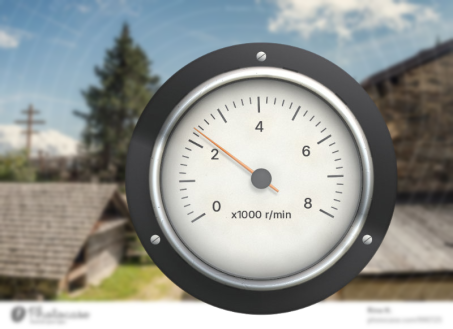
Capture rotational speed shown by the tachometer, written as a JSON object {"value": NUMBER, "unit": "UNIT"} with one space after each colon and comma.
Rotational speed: {"value": 2300, "unit": "rpm"}
